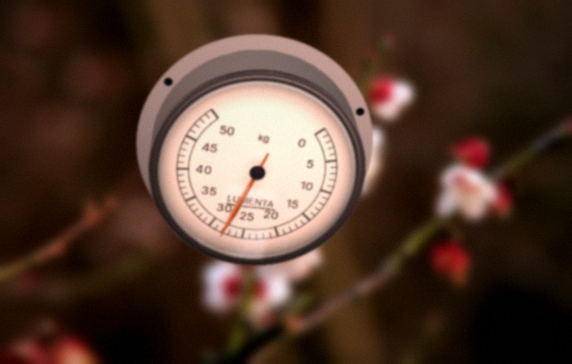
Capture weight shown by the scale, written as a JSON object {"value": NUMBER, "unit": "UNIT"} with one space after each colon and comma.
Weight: {"value": 28, "unit": "kg"}
